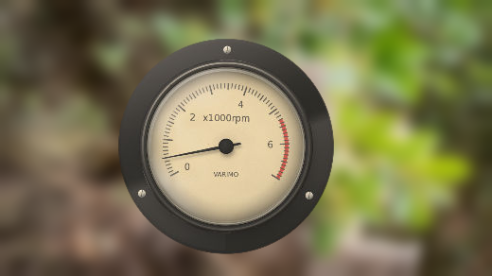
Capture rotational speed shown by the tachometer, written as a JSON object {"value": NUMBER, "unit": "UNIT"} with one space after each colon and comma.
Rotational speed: {"value": 500, "unit": "rpm"}
